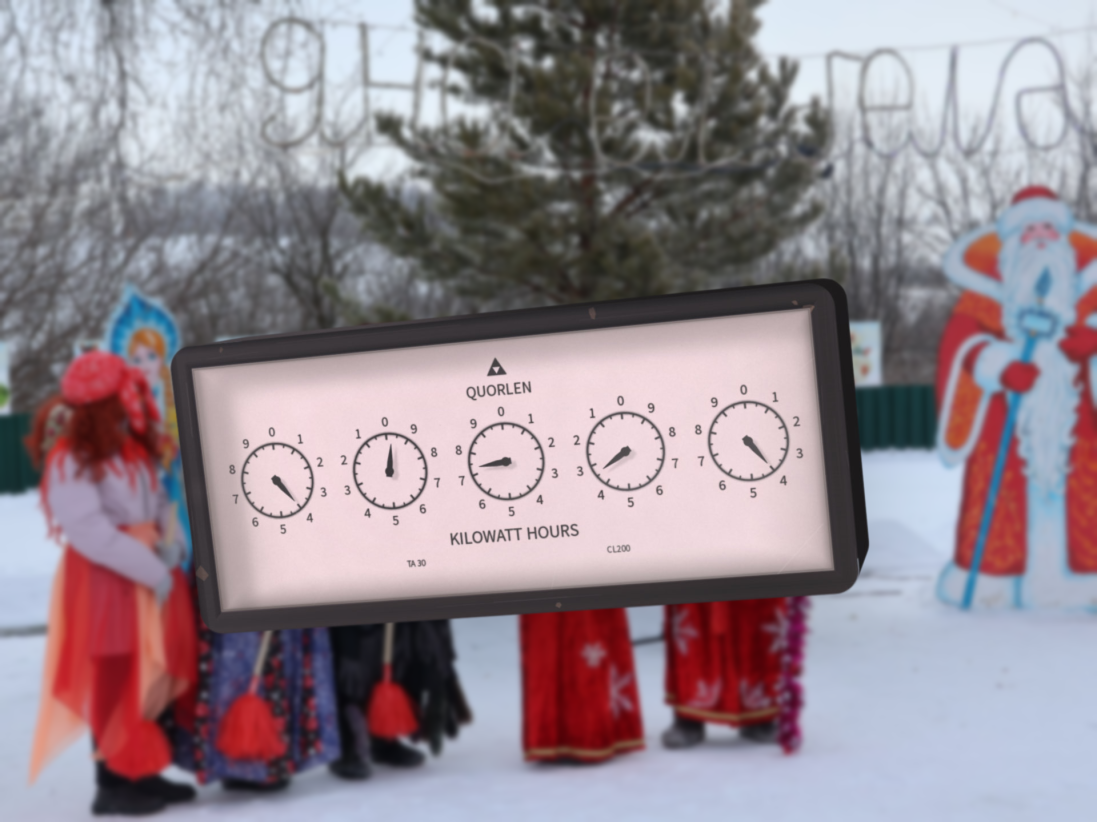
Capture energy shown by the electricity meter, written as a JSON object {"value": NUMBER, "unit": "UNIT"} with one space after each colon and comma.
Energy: {"value": 39734, "unit": "kWh"}
